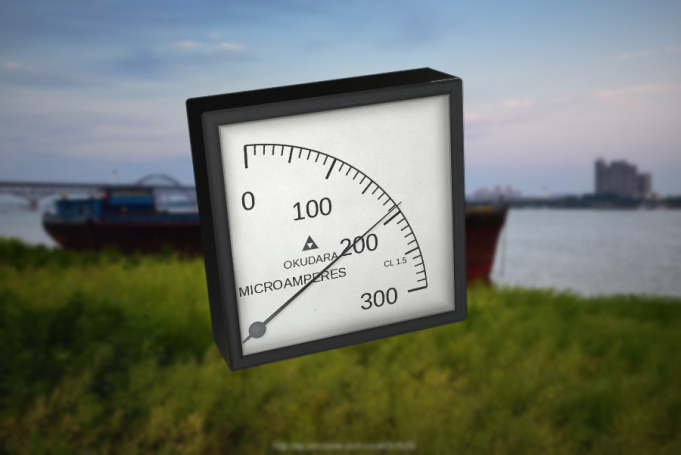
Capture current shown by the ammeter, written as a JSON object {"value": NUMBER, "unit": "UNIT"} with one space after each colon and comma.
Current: {"value": 190, "unit": "µA"}
